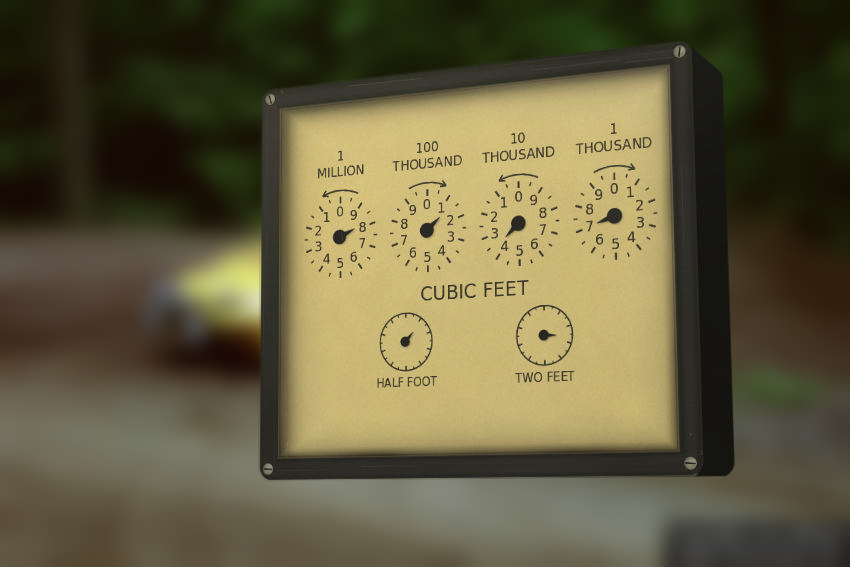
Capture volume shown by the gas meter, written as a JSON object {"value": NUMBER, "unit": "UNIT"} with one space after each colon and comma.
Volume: {"value": 813700, "unit": "ft³"}
